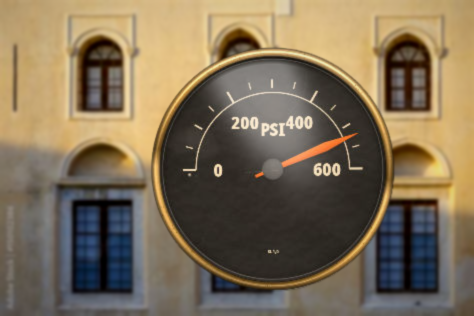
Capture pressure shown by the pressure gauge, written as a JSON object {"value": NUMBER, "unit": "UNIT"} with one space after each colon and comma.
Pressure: {"value": 525, "unit": "psi"}
